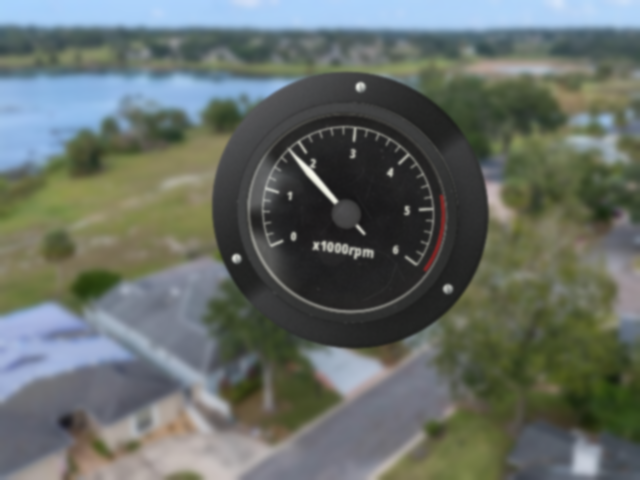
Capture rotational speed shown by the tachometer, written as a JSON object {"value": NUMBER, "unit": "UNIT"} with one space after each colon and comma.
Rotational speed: {"value": 1800, "unit": "rpm"}
